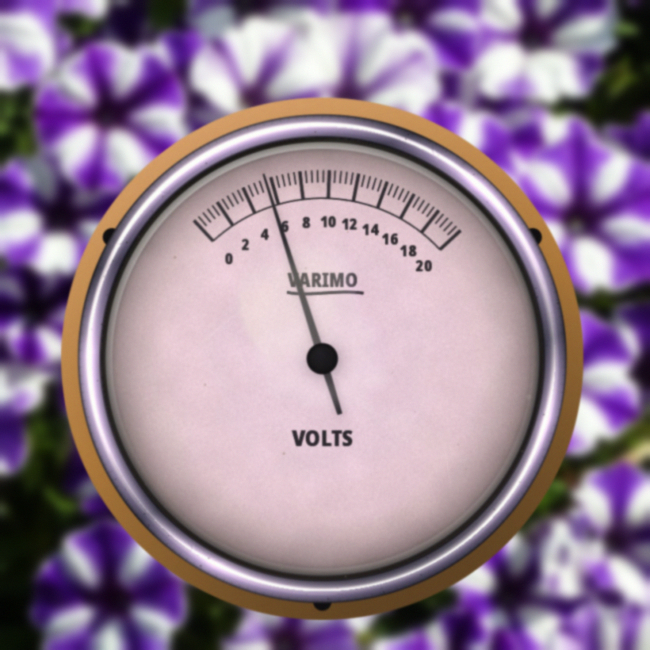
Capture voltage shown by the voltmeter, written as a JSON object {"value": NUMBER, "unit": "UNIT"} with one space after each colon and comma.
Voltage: {"value": 5.6, "unit": "V"}
